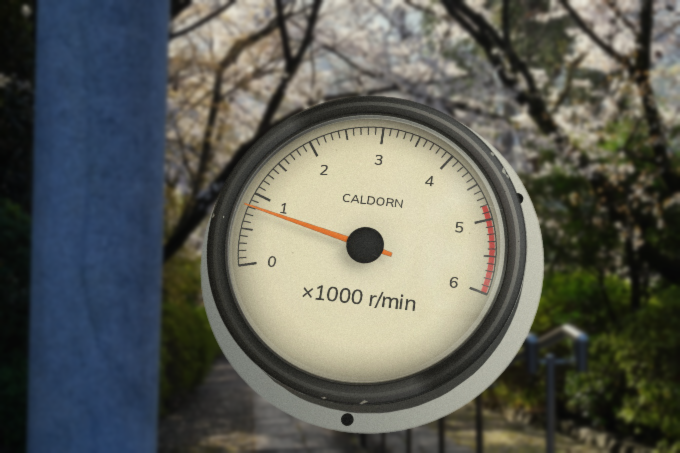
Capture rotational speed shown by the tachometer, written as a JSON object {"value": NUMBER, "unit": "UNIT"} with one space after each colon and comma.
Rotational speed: {"value": 800, "unit": "rpm"}
